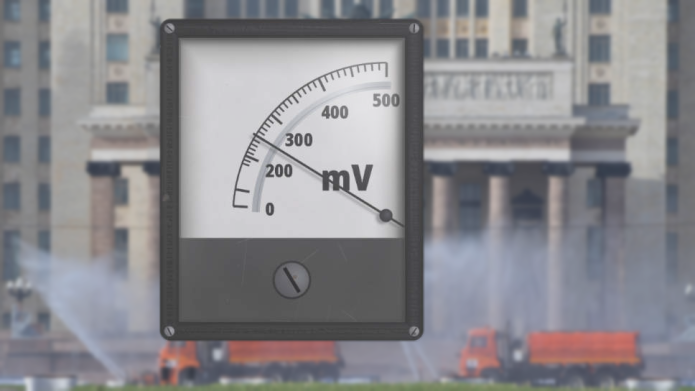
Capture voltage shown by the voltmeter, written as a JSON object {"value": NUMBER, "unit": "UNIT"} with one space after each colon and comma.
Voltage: {"value": 250, "unit": "mV"}
